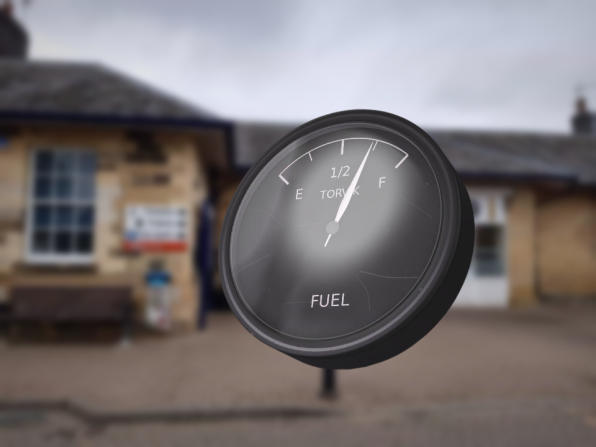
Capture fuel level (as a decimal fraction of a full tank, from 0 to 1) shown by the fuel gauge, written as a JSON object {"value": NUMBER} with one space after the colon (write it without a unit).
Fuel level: {"value": 0.75}
